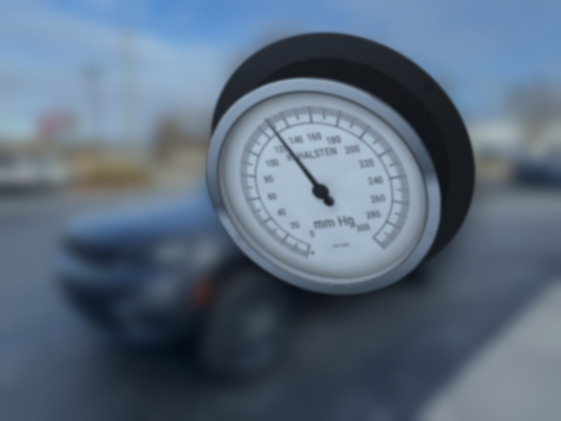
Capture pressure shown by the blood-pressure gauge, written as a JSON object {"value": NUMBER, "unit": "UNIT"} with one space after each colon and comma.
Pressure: {"value": 130, "unit": "mmHg"}
